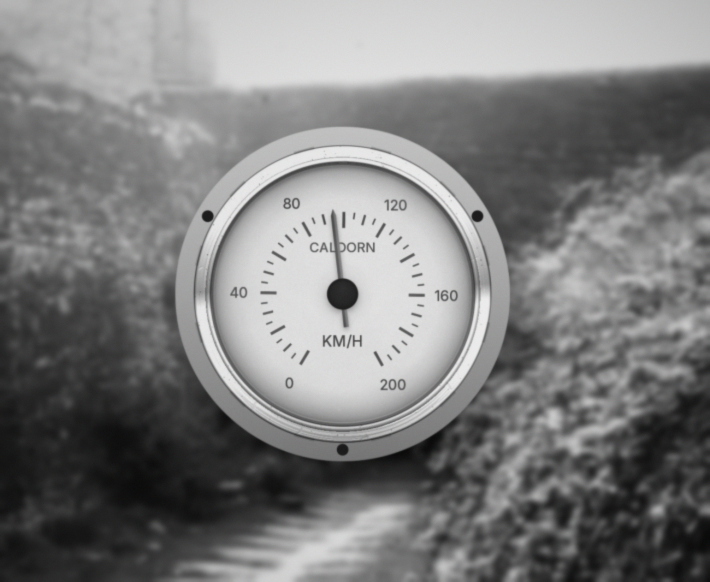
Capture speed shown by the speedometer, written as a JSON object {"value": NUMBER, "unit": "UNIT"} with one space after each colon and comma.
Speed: {"value": 95, "unit": "km/h"}
